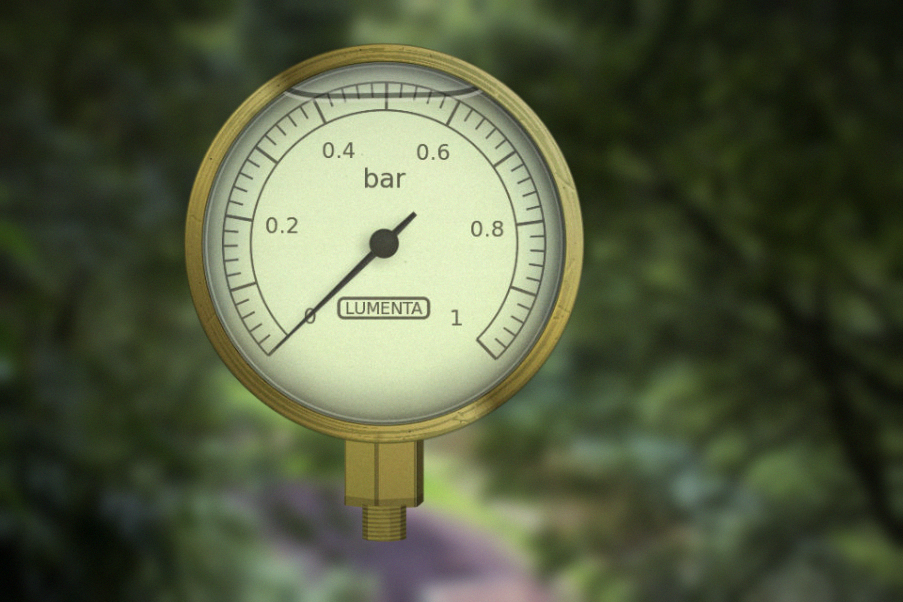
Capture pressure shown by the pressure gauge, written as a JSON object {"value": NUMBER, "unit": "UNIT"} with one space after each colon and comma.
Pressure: {"value": 0, "unit": "bar"}
